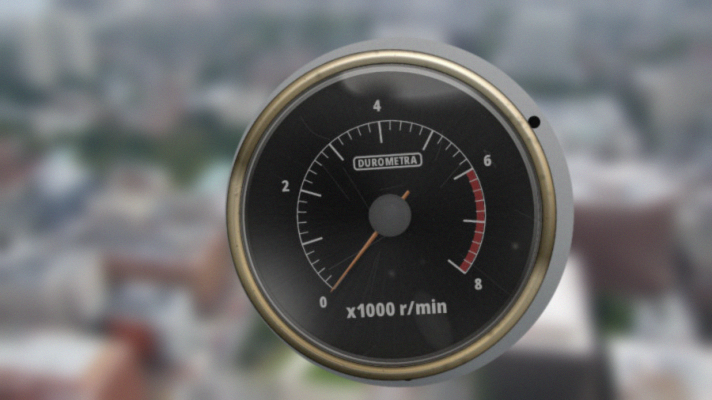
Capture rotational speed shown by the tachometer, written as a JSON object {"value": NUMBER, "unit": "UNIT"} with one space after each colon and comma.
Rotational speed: {"value": 0, "unit": "rpm"}
